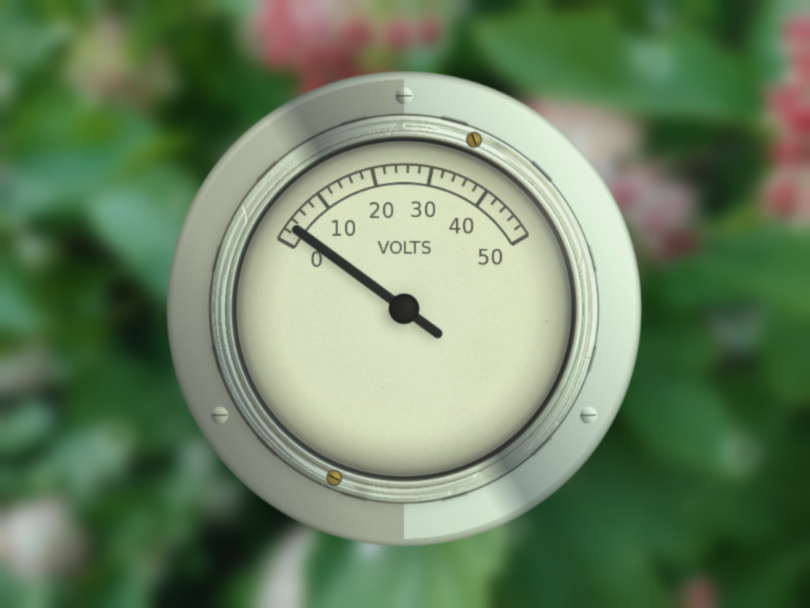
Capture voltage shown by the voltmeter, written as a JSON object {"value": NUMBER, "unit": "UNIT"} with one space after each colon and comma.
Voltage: {"value": 3, "unit": "V"}
